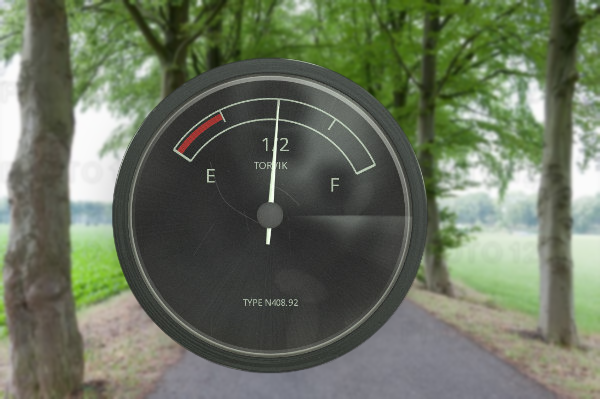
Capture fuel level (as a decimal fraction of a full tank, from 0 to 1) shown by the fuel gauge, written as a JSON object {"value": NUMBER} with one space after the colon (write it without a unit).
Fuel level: {"value": 0.5}
